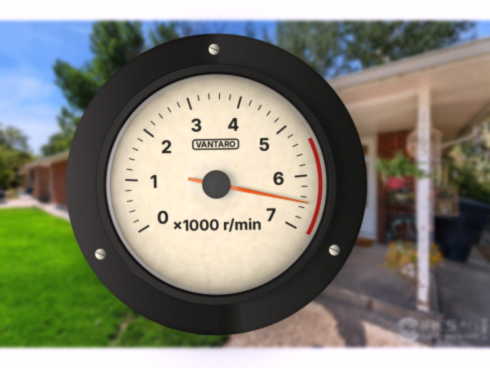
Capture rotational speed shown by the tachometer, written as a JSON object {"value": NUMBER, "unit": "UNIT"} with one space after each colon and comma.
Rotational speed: {"value": 6500, "unit": "rpm"}
